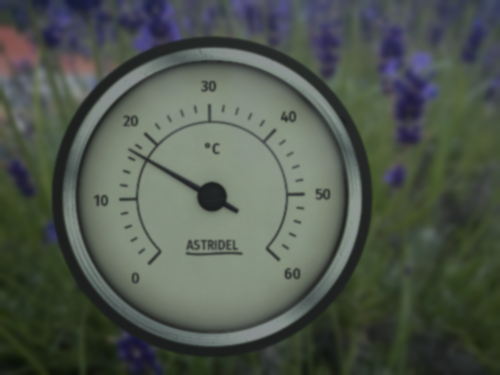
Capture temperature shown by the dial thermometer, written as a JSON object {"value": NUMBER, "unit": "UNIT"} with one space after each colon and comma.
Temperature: {"value": 17, "unit": "°C"}
